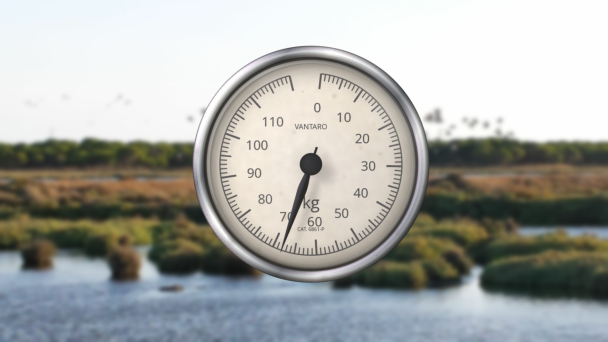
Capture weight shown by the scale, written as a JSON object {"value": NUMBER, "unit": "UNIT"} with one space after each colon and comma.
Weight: {"value": 68, "unit": "kg"}
